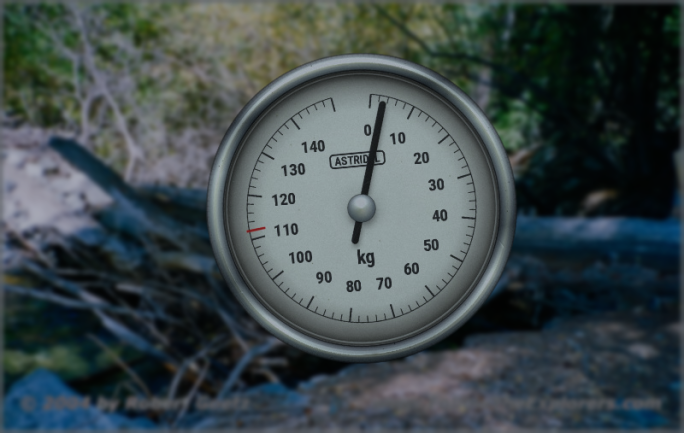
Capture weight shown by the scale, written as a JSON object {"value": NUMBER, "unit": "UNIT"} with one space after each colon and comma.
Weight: {"value": 3, "unit": "kg"}
